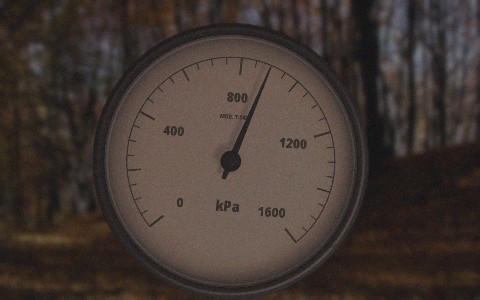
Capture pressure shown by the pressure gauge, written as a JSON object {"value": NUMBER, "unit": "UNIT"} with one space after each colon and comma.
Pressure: {"value": 900, "unit": "kPa"}
